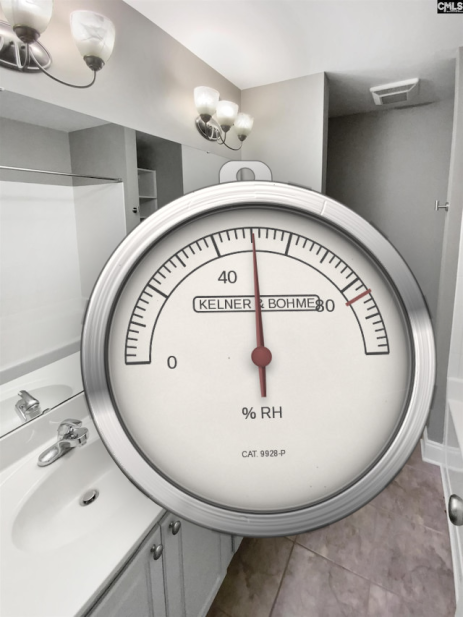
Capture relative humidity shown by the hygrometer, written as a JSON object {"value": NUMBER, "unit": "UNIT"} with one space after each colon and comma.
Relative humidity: {"value": 50, "unit": "%"}
